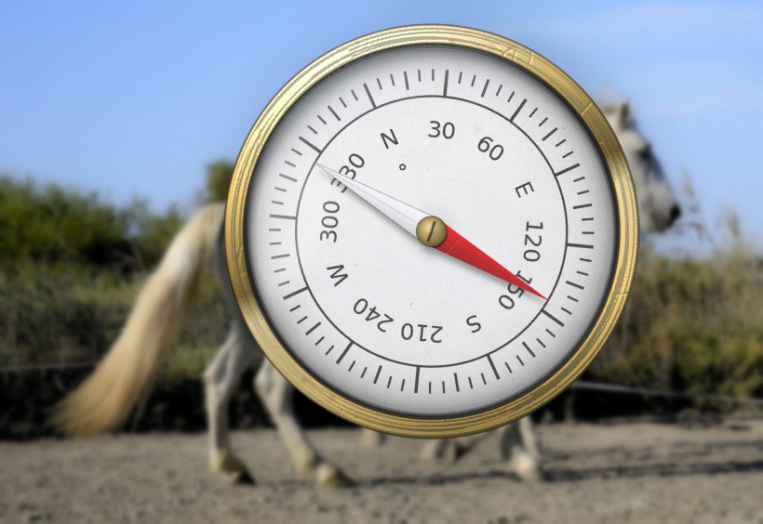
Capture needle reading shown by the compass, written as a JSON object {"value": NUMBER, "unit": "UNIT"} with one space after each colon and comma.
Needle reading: {"value": 145, "unit": "°"}
